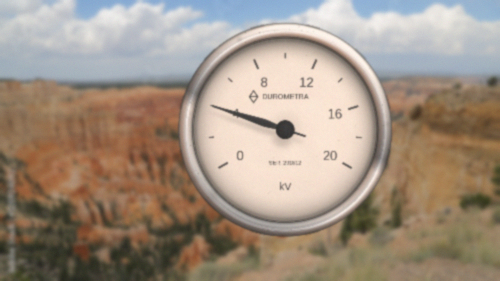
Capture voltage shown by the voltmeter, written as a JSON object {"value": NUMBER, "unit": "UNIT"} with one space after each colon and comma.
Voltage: {"value": 4, "unit": "kV"}
